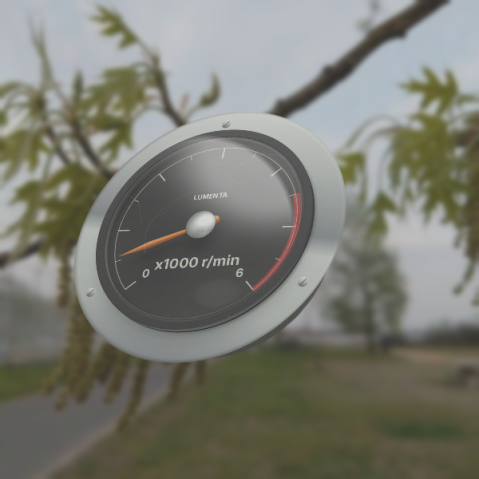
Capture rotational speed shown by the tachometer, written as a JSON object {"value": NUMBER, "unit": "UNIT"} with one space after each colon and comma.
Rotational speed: {"value": 500, "unit": "rpm"}
